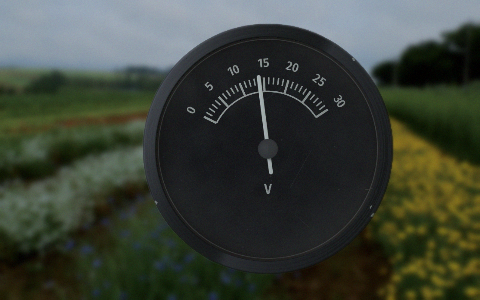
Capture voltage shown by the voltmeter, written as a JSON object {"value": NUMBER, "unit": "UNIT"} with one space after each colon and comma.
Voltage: {"value": 14, "unit": "V"}
